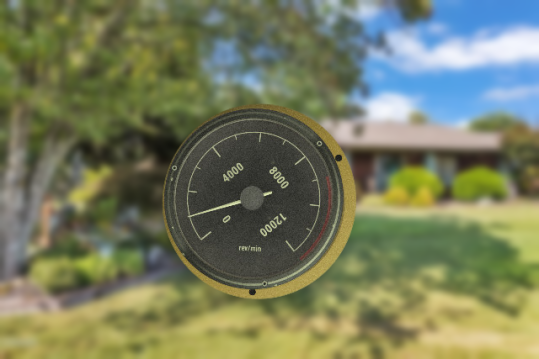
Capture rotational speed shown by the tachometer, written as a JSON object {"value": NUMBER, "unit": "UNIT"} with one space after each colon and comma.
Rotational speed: {"value": 1000, "unit": "rpm"}
